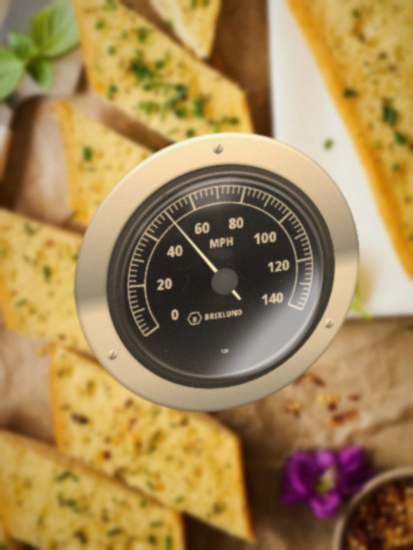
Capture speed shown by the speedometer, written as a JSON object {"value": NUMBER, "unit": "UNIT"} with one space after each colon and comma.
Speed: {"value": 50, "unit": "mph"}
